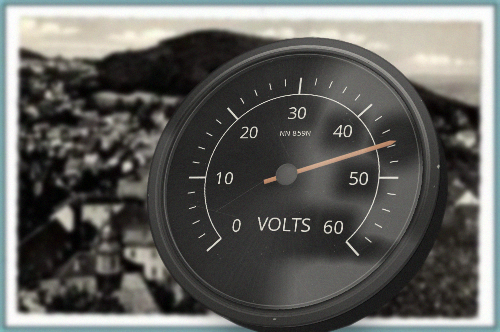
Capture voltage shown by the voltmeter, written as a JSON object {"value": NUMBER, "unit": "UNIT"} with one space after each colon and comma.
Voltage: {"value": 46, "unit": "V"}
